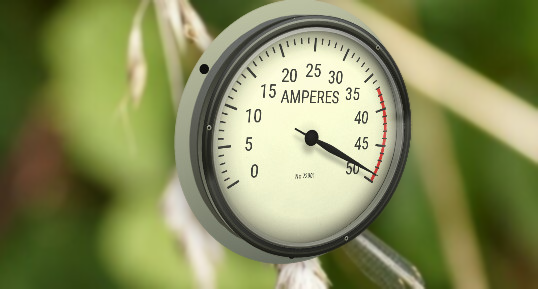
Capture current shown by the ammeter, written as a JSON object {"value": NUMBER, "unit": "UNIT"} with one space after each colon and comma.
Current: {"value": 49, "unit": "A"}
